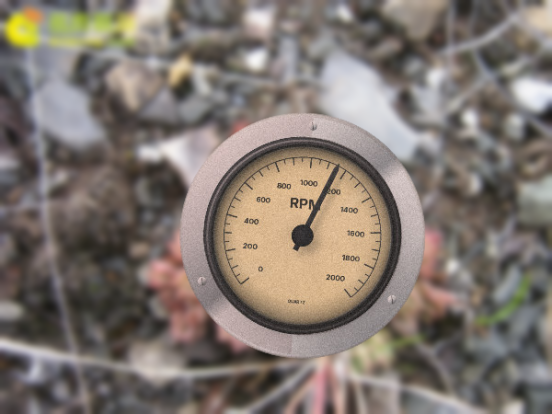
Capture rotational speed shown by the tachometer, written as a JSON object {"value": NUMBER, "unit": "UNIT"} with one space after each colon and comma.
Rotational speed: {"value": 1150, "unit": "rpm"}
